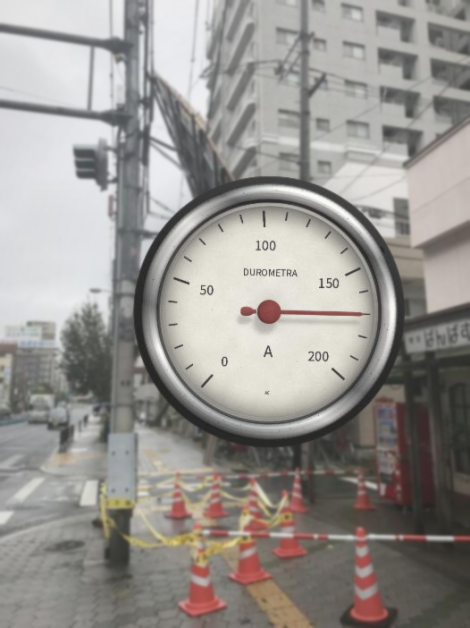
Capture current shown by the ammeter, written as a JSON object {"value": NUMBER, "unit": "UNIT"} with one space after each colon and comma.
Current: {"value": 170, "unit": "A"}
